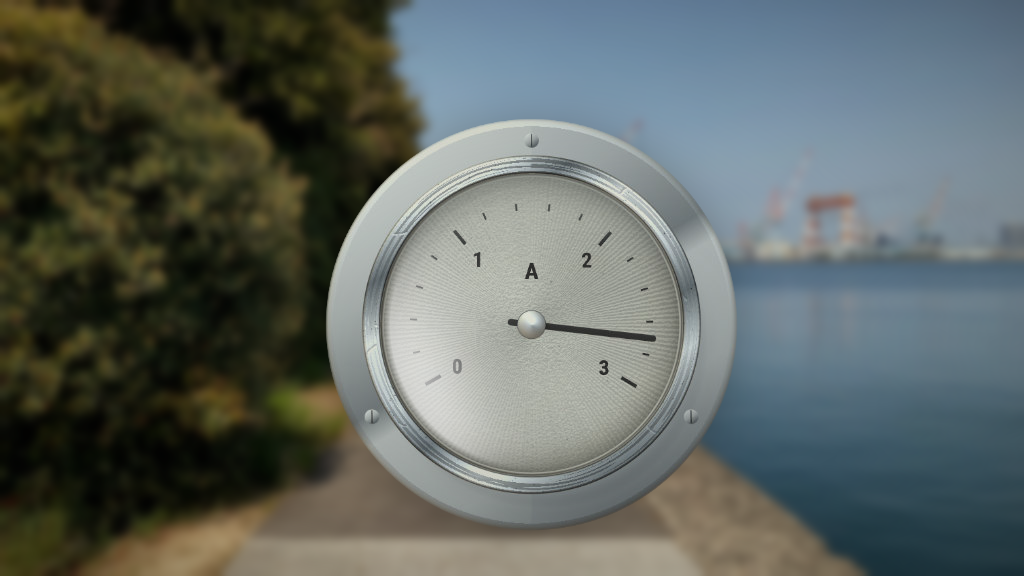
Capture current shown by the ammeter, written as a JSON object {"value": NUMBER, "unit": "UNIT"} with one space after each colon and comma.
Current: {"value": 2.7, "unit": "A"}
